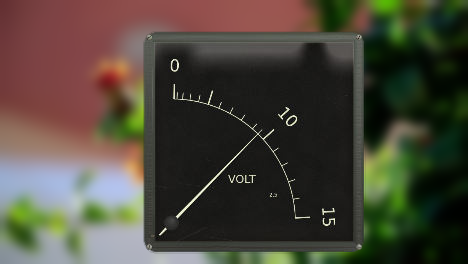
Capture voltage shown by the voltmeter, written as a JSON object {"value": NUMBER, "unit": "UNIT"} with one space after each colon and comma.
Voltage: {"value": 9.5, "unit": "V"}
